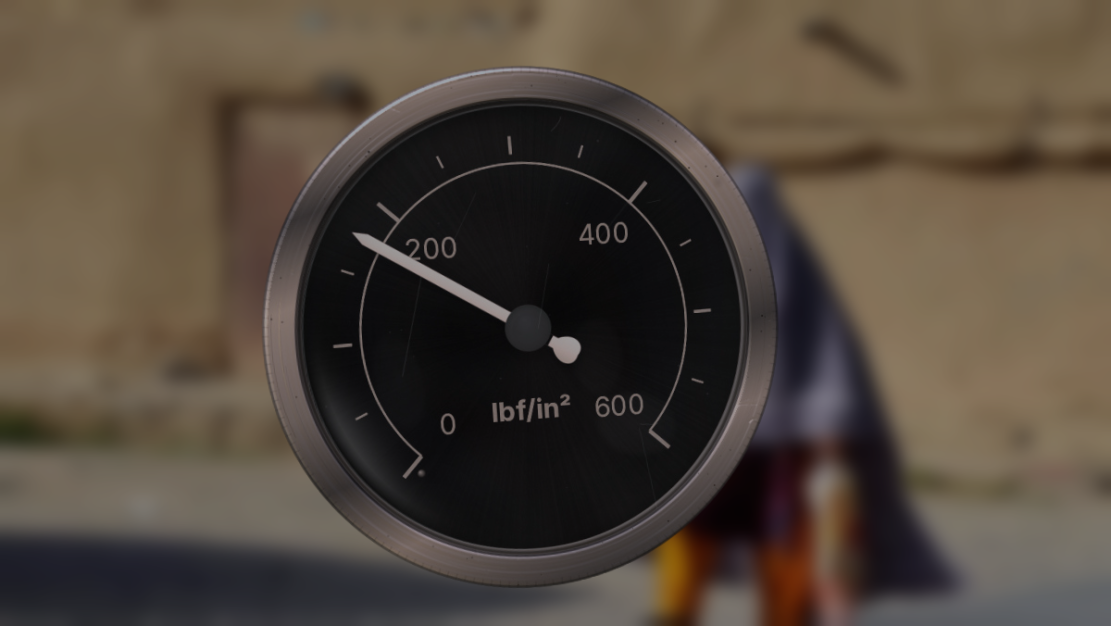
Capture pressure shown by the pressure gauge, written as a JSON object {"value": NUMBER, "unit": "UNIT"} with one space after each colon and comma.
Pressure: {"value": 175, "unit": "psi"}
